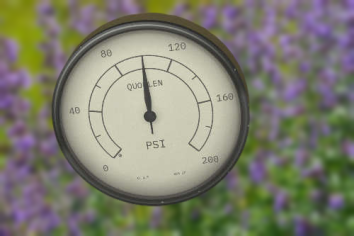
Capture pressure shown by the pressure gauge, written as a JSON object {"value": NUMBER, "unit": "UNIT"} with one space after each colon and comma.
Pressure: {"value": 100, "unit": "psi"}
